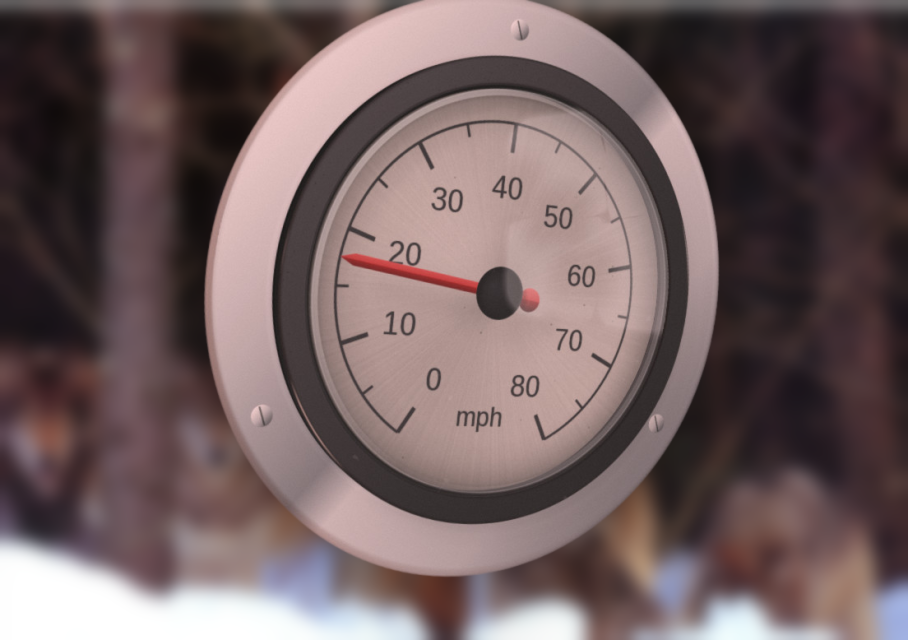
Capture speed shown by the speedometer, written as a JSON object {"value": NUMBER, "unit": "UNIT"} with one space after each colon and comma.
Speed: {"value": 17.5, "unit": "mph"}
